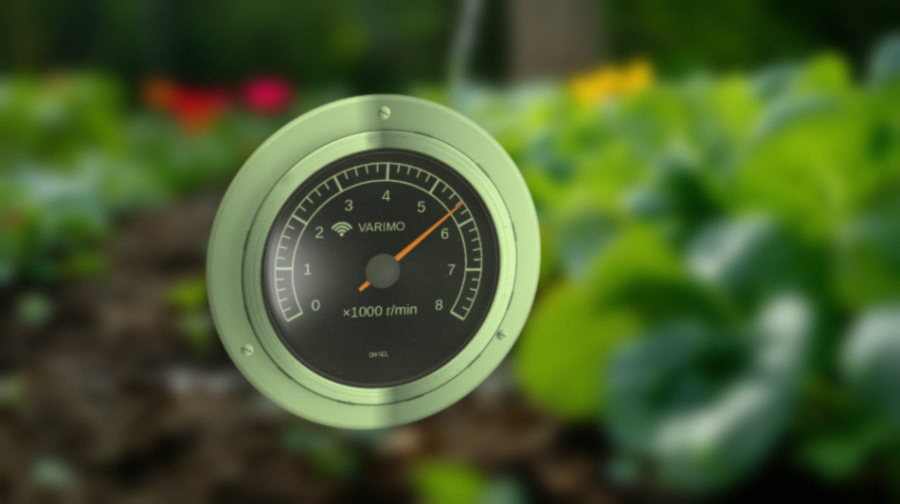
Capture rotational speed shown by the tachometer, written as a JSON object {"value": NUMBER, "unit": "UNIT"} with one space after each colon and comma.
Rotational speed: {"value": 5600, "unit": "rpm"}
